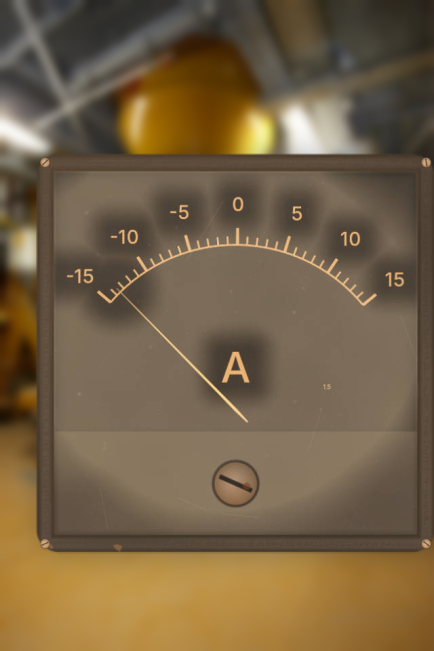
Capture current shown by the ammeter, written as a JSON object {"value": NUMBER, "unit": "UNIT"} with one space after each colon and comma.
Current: {"value": -13.5, "unit": "A"}
